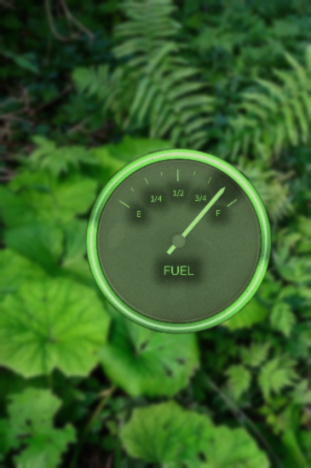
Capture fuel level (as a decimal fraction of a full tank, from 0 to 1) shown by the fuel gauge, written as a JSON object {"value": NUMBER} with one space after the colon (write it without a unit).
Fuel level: {"value": 0.875}
